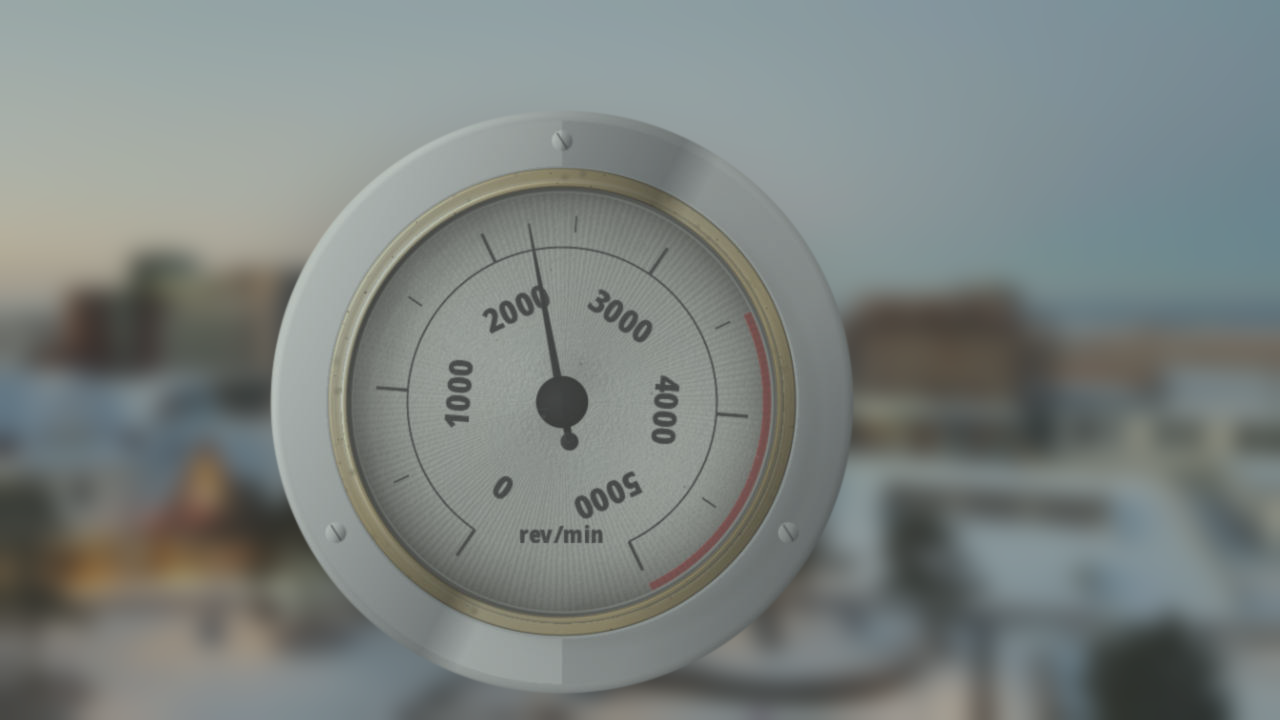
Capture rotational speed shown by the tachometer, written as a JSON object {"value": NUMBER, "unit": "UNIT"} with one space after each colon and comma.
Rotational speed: {"value": 2250, "unit": "rpm"}
